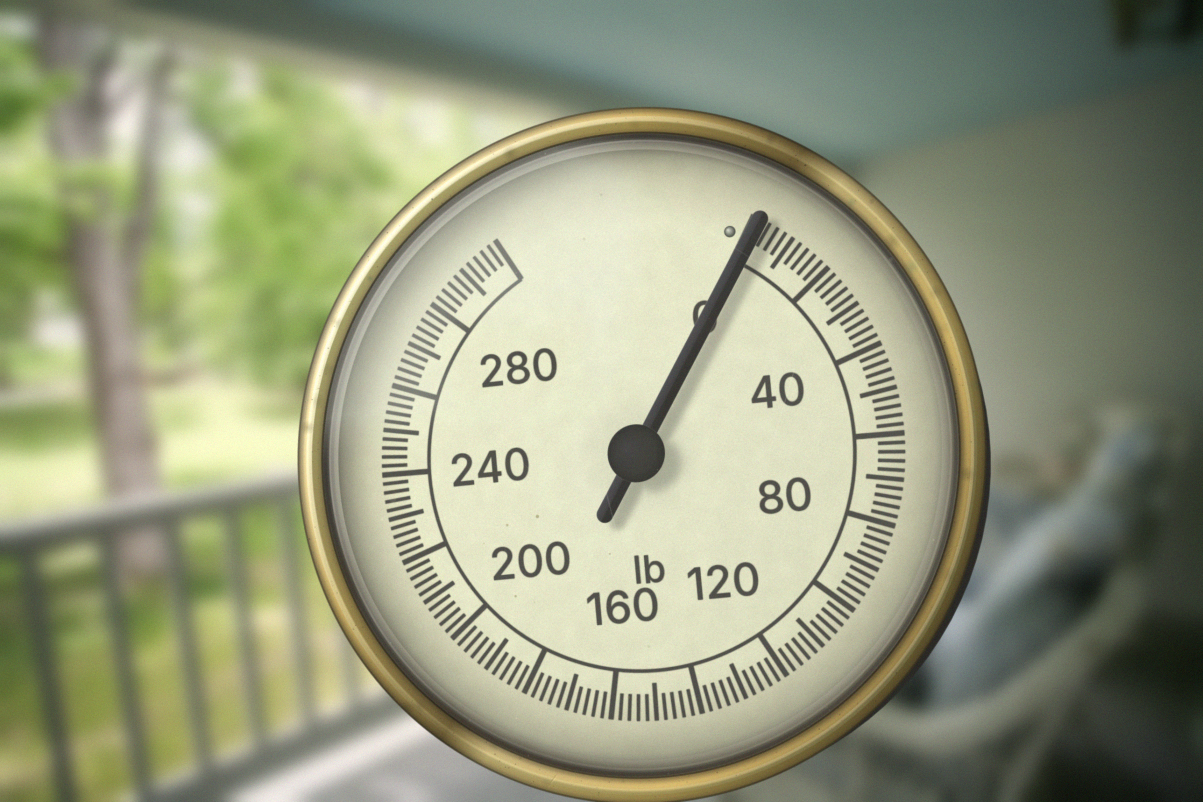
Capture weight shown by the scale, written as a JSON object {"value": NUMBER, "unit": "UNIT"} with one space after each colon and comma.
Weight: {"value": 2, "unit": "lb"}
